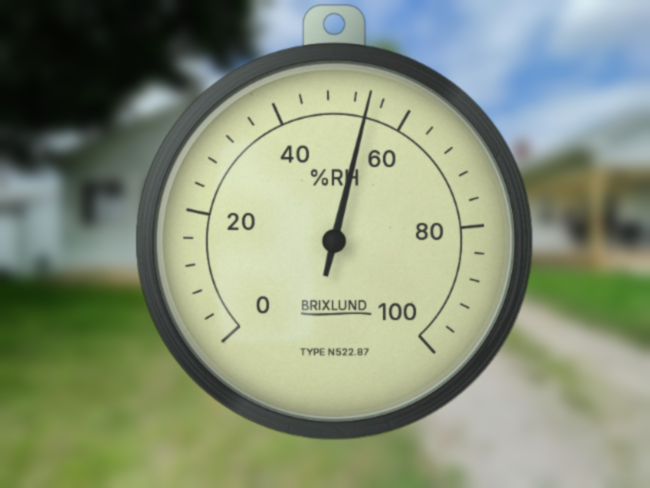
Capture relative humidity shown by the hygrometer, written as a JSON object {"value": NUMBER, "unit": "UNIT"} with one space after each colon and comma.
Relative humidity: {"value": 54, "unit": "%"}
